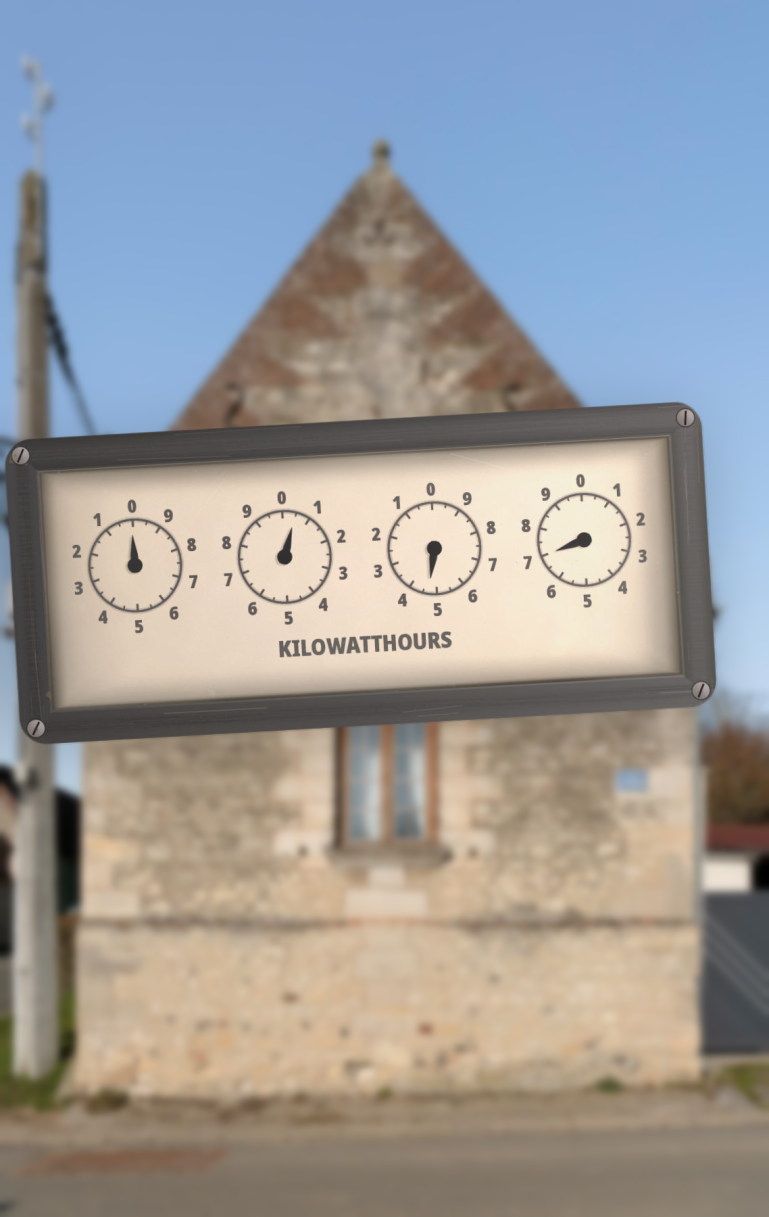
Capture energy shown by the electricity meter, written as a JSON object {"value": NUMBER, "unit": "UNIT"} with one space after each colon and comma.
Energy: {"value": 47, "unit": "kWh"}
